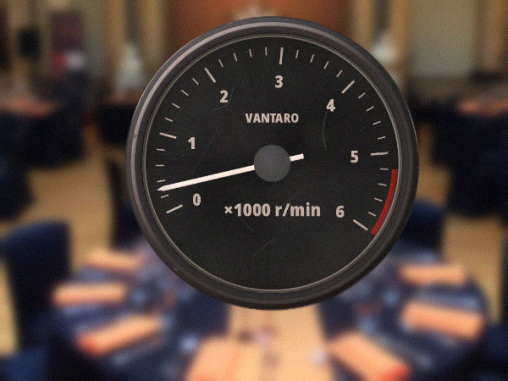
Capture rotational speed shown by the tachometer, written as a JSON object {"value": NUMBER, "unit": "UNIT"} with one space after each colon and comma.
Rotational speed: {"value": 300, "unit": "rpm"}
